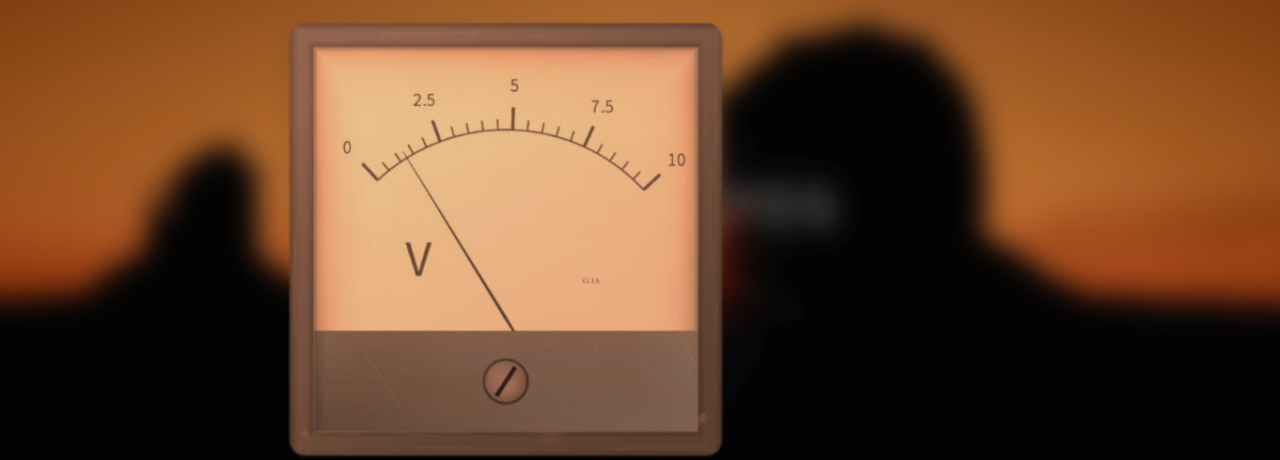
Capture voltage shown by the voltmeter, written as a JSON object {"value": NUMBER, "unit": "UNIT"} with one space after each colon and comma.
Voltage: {"value": 1.25, "unit": "V"}
